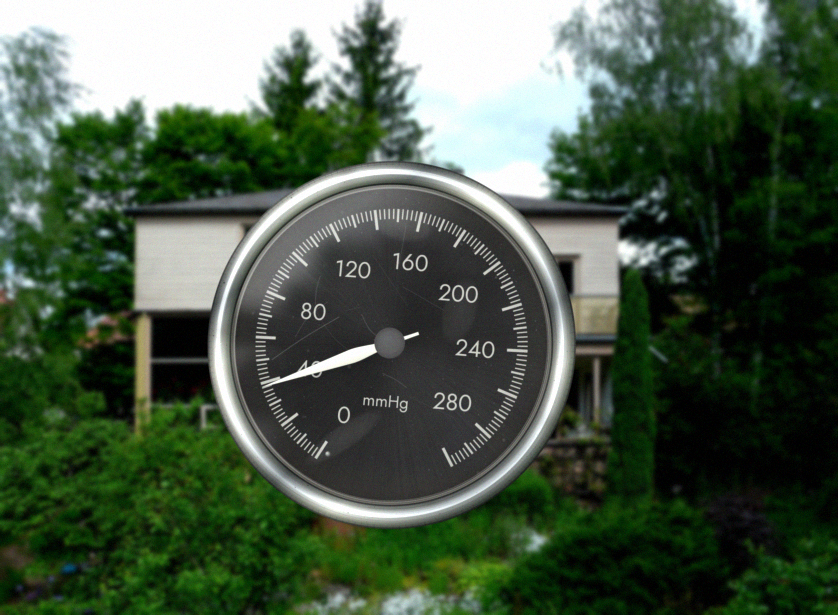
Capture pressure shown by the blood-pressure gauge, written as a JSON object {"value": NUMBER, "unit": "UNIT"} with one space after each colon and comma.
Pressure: {"value": 38, "unit": "mmHg"}
